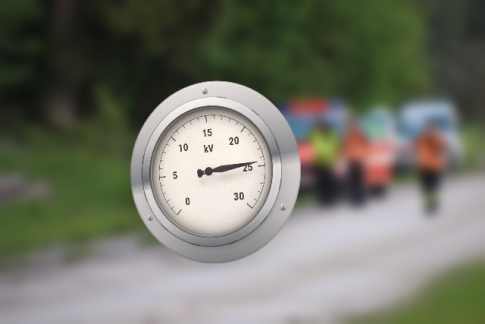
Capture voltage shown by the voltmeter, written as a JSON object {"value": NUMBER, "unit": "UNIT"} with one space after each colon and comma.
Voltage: {"value": 24.5, "unit": "kV"}
